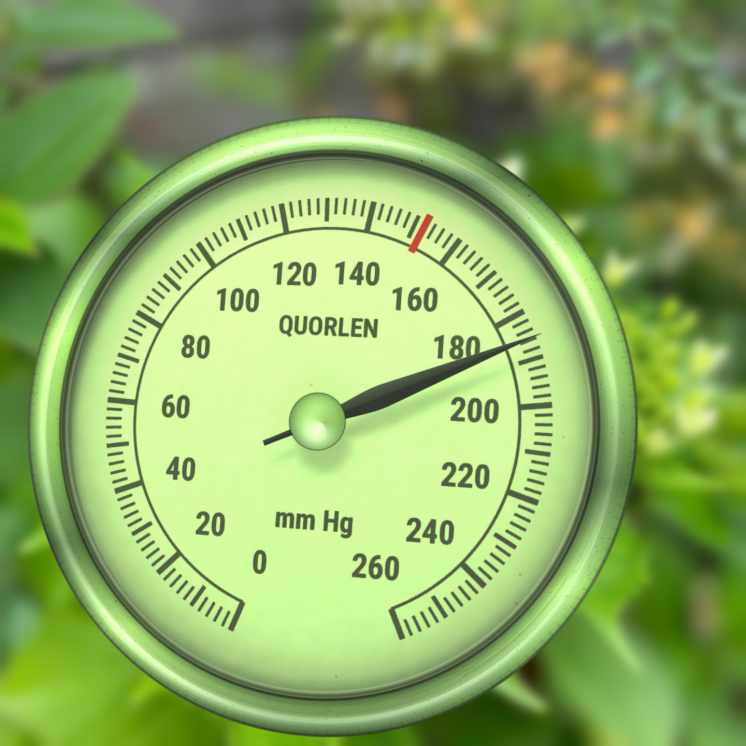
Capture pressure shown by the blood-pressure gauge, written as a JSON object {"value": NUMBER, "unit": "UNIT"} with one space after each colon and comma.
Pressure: {"value": 186, "unit": "mmHg"}
